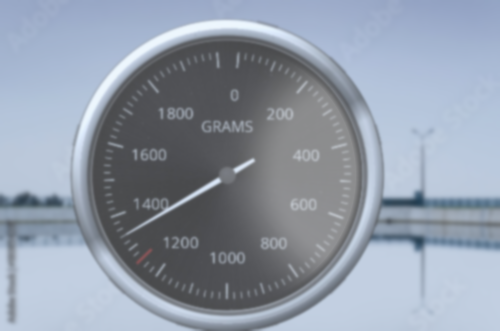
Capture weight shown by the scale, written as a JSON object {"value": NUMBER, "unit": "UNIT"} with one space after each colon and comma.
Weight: {"value": 1340, "unit": "g"}
